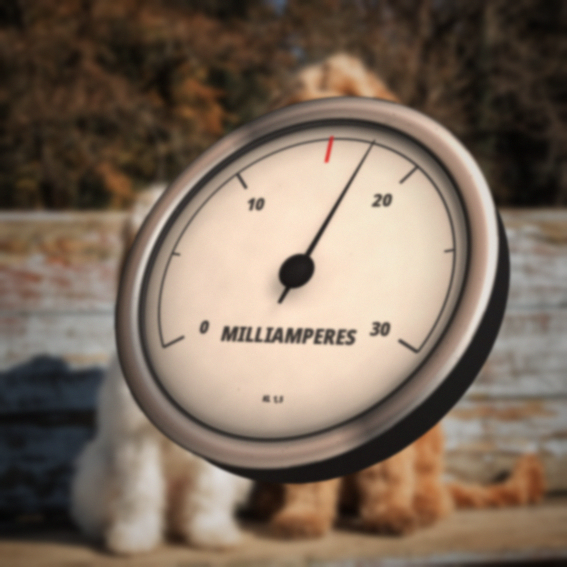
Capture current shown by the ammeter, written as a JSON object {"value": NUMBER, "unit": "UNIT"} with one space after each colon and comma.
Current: {"value": 17.5, "unit": "mA"}
